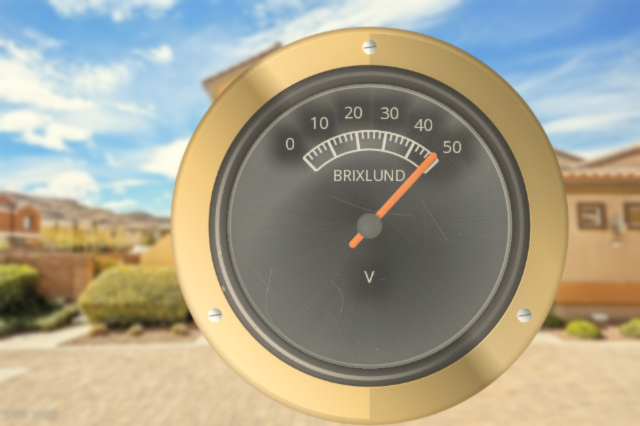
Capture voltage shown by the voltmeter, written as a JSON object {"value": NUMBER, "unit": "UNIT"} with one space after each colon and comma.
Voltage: {"value": 48, "unit": "V"}
